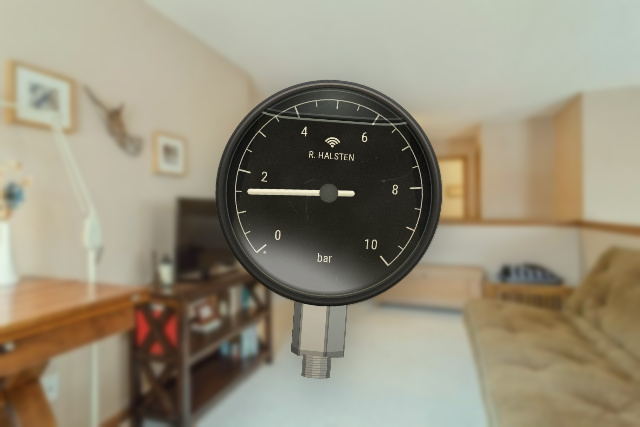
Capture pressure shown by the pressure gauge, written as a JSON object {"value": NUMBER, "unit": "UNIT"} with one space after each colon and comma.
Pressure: {"value": 1.5, "unit": "bar"}
